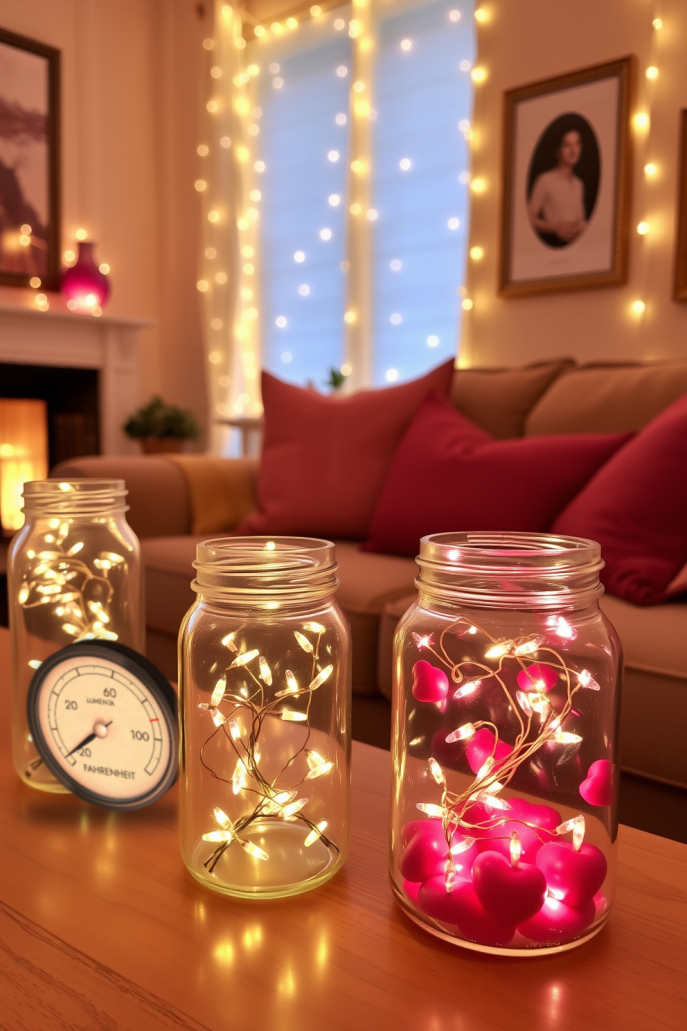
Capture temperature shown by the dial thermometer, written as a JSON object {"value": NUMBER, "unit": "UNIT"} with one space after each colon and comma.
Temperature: {"value": -15, "unit": "°F"}
